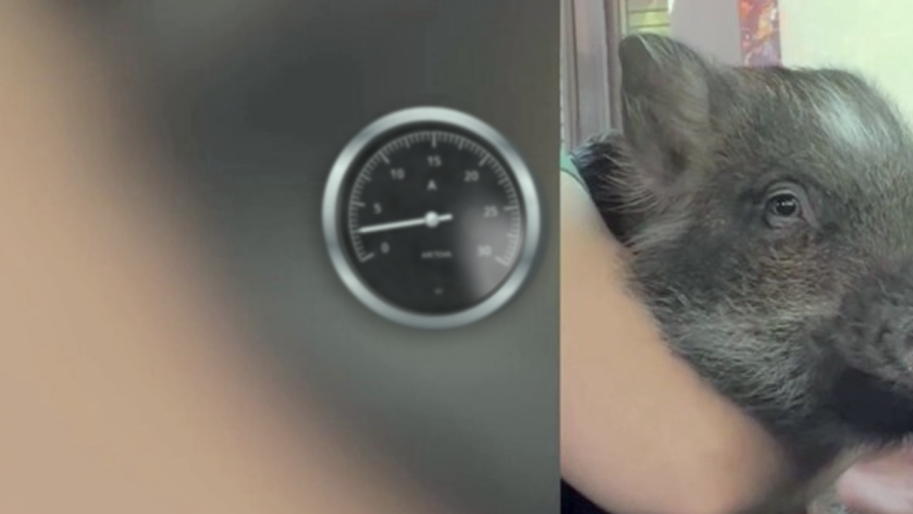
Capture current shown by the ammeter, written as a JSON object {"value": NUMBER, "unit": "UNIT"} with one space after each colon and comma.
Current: {"value": 2.5, "unit": "A"}
